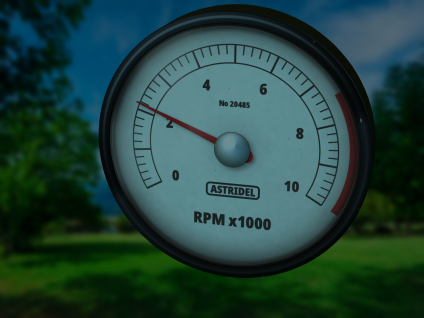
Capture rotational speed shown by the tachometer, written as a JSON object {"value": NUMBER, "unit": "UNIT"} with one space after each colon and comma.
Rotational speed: {"value": 2200, "unit": "rpm"}
